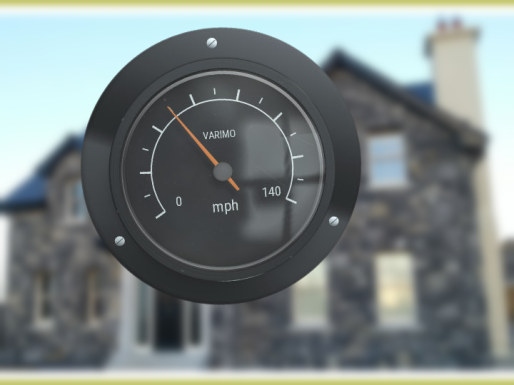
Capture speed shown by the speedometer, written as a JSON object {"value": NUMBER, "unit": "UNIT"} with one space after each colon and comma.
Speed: {"value": 50, "unit": "mph"}
